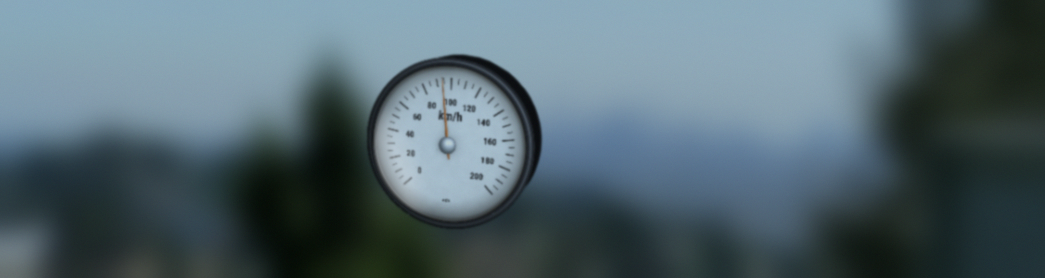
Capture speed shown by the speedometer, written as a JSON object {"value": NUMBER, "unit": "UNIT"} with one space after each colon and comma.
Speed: {"value": 95, "unit": "km/h"}
